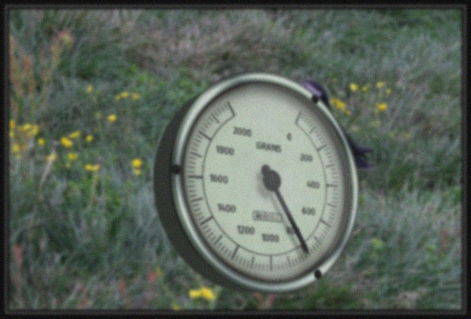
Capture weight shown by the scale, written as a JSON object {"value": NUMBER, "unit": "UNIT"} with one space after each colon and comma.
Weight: {"value": 800, "unit": "g"}
